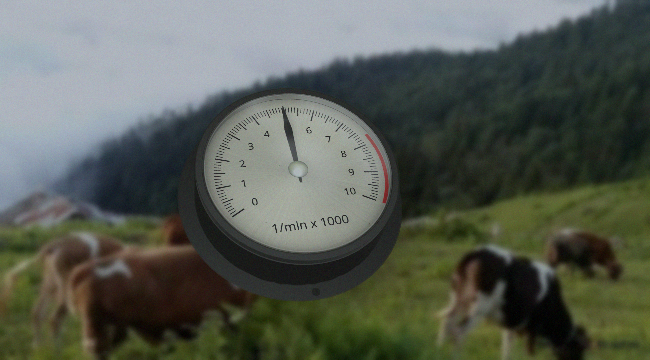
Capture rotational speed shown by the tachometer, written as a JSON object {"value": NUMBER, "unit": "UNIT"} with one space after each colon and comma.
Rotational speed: {"value": 5000, "unit": "rpm"}
